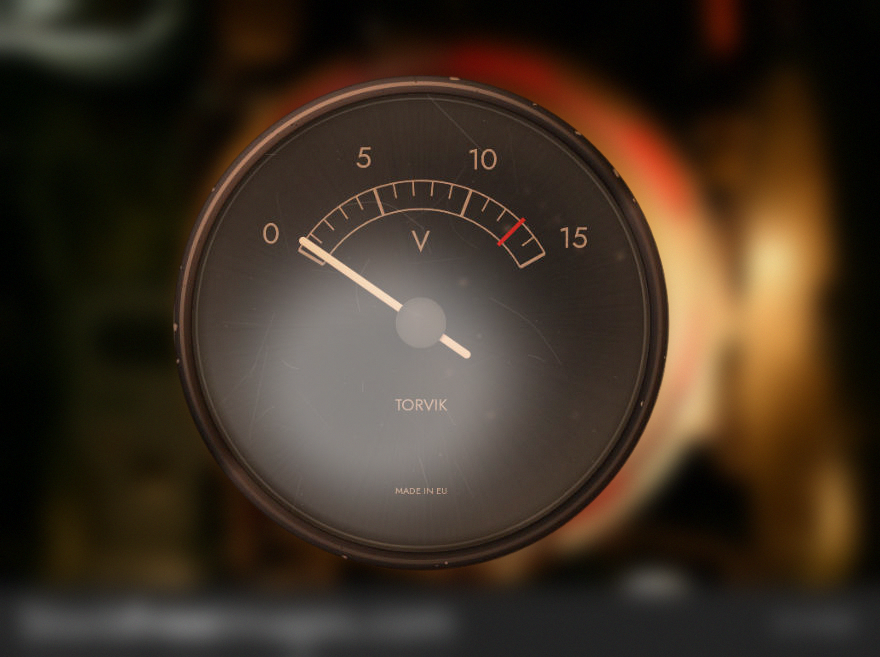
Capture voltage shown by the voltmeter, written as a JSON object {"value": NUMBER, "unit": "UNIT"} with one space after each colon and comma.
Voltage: {"value": 0.5, "unit": "V"}
